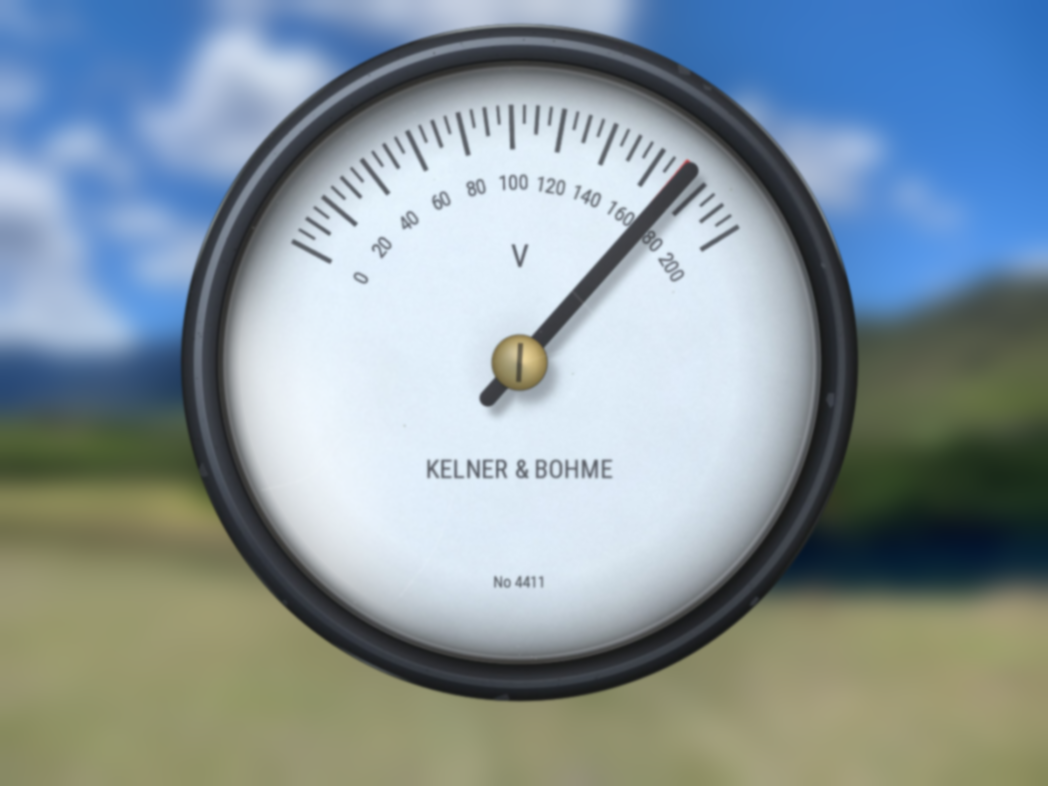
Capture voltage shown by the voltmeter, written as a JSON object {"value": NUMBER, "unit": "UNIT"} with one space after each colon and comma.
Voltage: {"value": 172.5, "unit": "V"}
